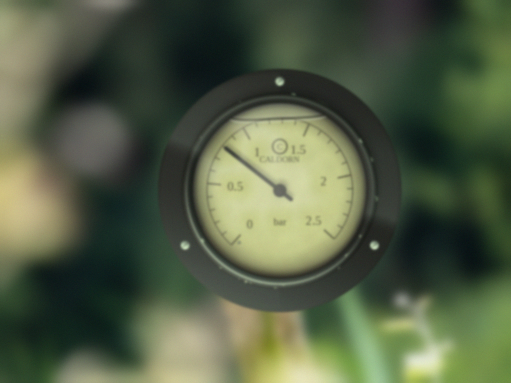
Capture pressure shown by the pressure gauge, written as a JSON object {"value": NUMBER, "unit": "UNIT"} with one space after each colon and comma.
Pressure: {"value": 0.8, "unit": "bar"}
